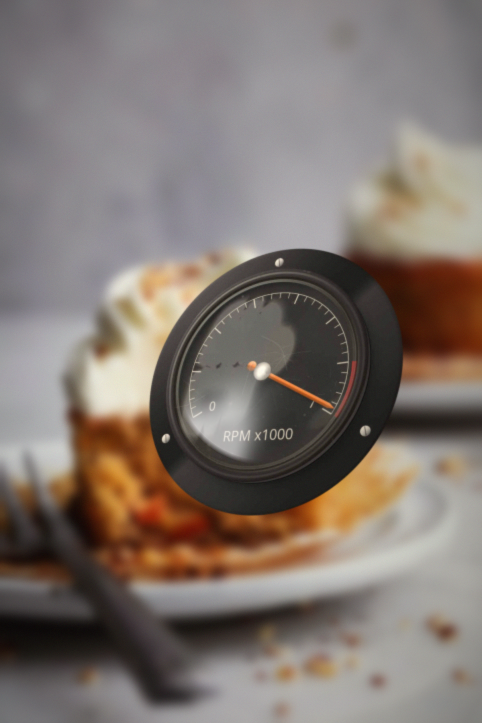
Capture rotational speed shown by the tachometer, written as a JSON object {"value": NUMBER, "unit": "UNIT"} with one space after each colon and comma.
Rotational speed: {"value": 6900, "unit": "rpm"}
